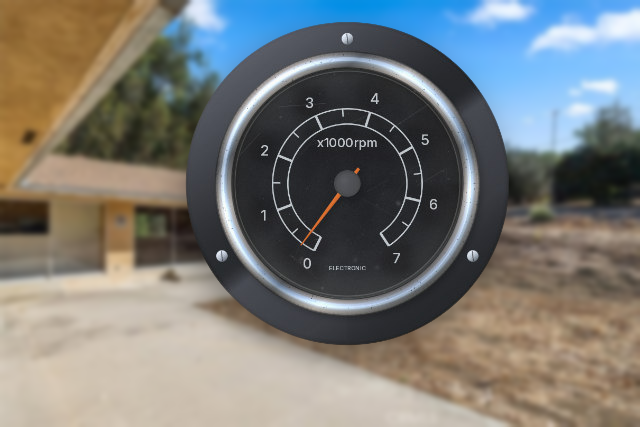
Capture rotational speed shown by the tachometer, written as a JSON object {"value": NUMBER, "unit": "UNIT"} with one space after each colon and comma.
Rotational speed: {"value": 250, "unit": "rpm"}
